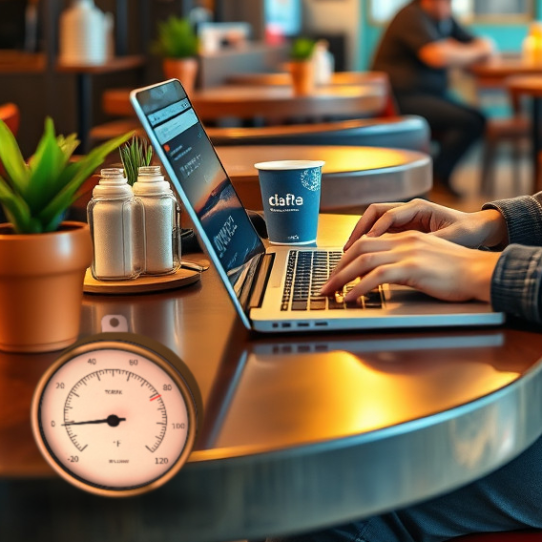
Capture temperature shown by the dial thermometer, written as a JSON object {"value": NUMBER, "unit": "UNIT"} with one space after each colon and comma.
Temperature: {"value": 0, "unit": "°F"}
